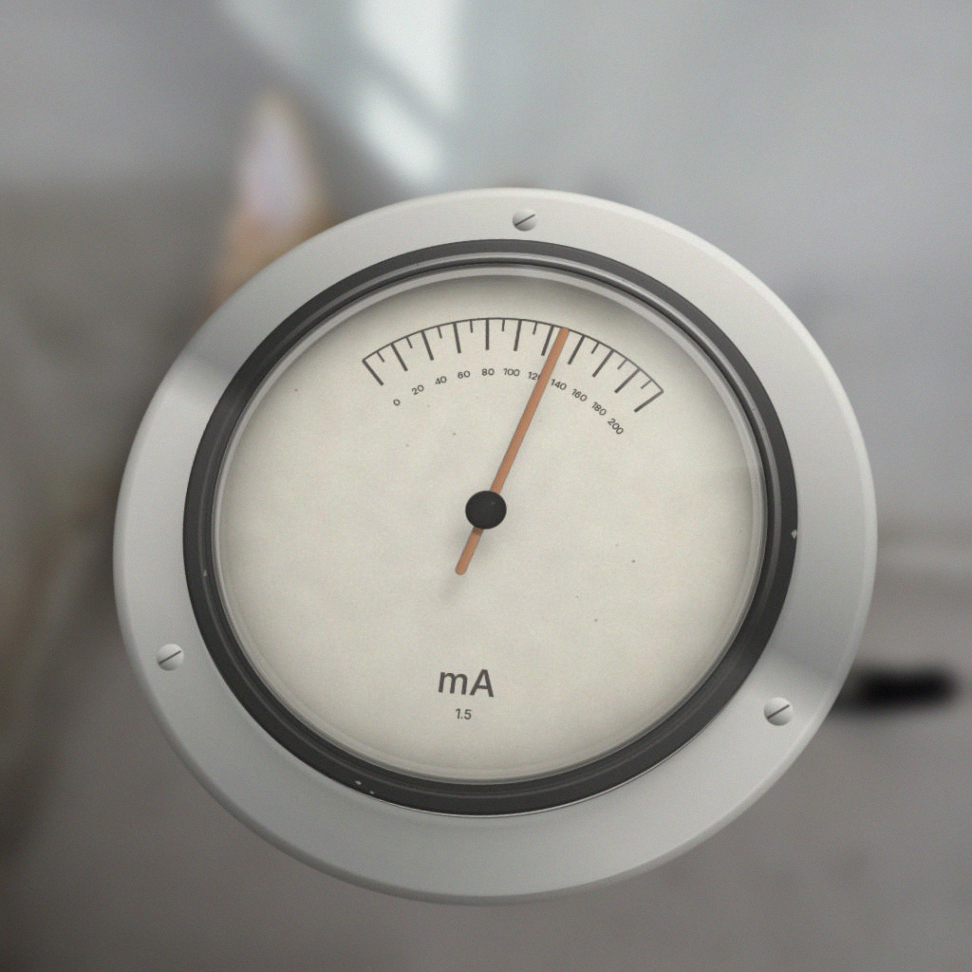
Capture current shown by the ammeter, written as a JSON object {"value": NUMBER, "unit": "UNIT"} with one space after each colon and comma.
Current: {"value": 130, "unit": "mA"}
